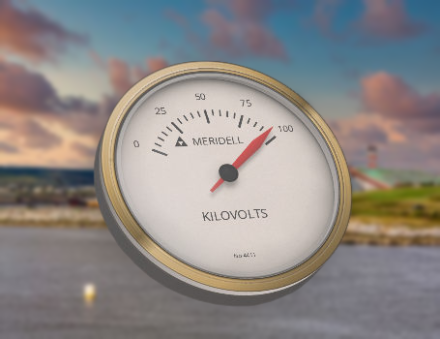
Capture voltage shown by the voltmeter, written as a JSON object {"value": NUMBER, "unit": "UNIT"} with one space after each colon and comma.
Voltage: {"value": 95, "unit": "kV"}
